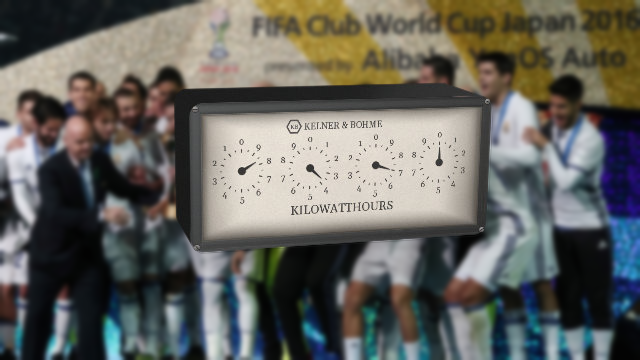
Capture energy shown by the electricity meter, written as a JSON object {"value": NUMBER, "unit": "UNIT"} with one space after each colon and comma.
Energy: {"value": 8370, "unit": "kWh"}
